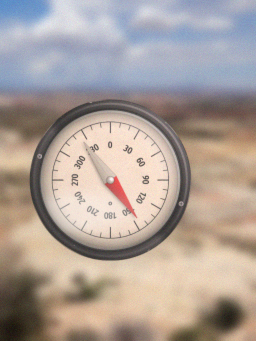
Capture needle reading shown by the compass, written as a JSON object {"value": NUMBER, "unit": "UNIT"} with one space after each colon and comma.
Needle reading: {"value": 145, "unit": "°"}
